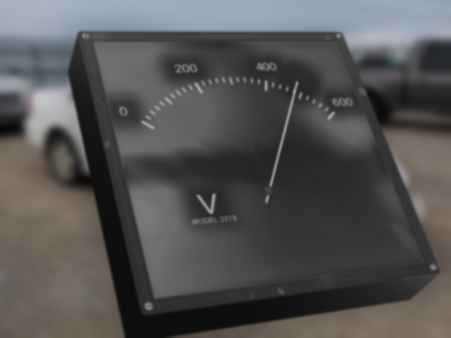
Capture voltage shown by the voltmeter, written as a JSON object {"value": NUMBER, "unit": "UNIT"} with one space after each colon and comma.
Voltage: {"value": 480, "unit": "V"}
